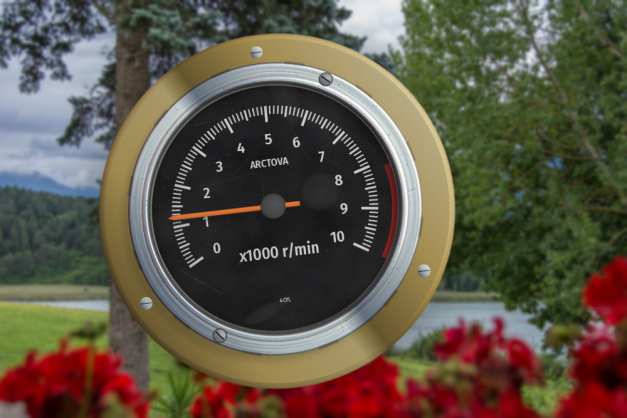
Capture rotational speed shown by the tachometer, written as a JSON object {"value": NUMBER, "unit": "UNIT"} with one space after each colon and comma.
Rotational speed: {"value": 1200, "unit": "rpm"}
